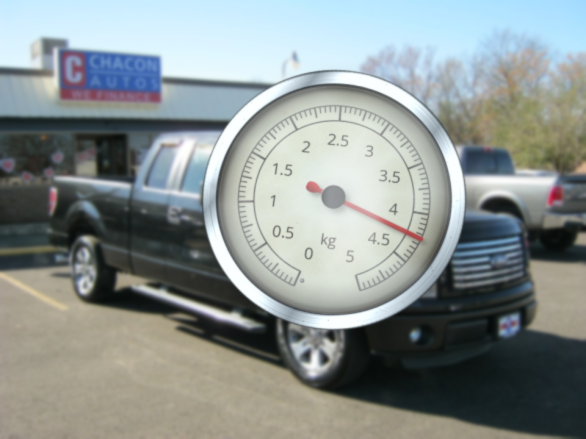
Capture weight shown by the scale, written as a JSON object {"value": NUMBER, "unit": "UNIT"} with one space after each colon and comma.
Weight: {"value": 4.25, "unit": "kg"}
